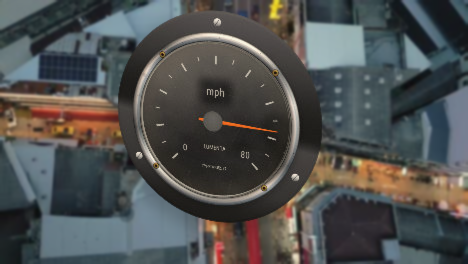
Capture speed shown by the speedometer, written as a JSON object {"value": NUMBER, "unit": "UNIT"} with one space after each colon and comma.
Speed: {"value": 67.5, "unit": "mph"}
